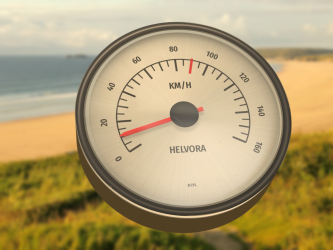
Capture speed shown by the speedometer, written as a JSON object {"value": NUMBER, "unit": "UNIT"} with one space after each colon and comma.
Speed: {"value": 10, "unit": "km/h"}
